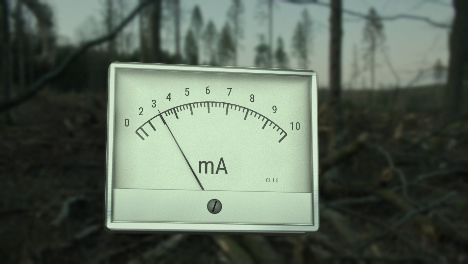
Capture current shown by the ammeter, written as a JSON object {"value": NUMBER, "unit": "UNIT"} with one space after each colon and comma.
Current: {"value": 3, "unit": "mA"}
